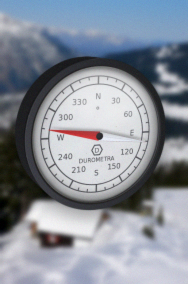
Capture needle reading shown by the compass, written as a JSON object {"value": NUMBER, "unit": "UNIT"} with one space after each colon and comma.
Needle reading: {"value": 280, "unit": "°"}
